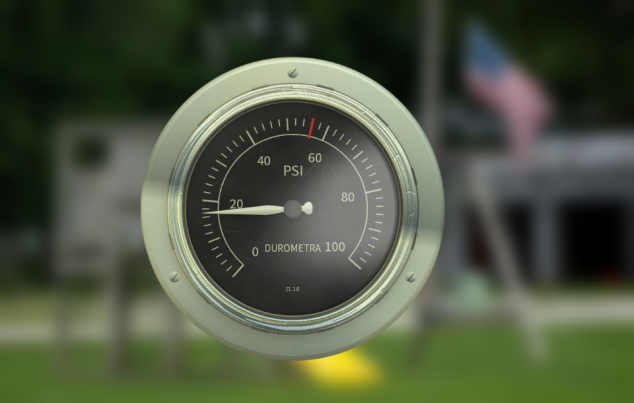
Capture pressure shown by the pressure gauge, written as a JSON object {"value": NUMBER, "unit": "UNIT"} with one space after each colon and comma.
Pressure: {"value": 17, "unit": "psi"}
